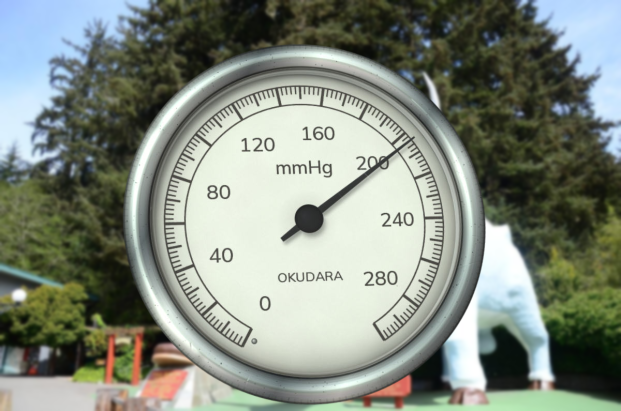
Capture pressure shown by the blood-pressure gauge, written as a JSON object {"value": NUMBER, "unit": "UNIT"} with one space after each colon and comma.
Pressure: {"value": 204, "unit": "mmHg"}
